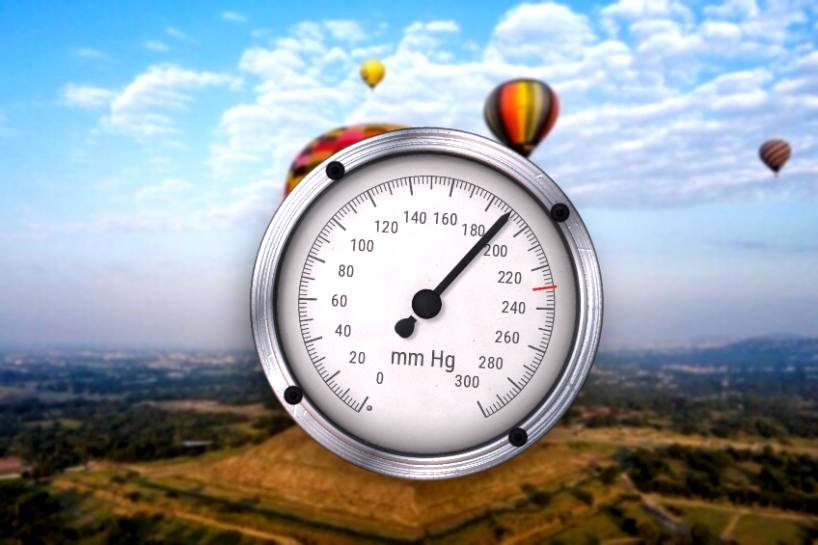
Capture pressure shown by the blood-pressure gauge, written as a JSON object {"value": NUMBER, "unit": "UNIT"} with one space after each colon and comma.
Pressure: {"value": 190, "unit": "mmHg"}
